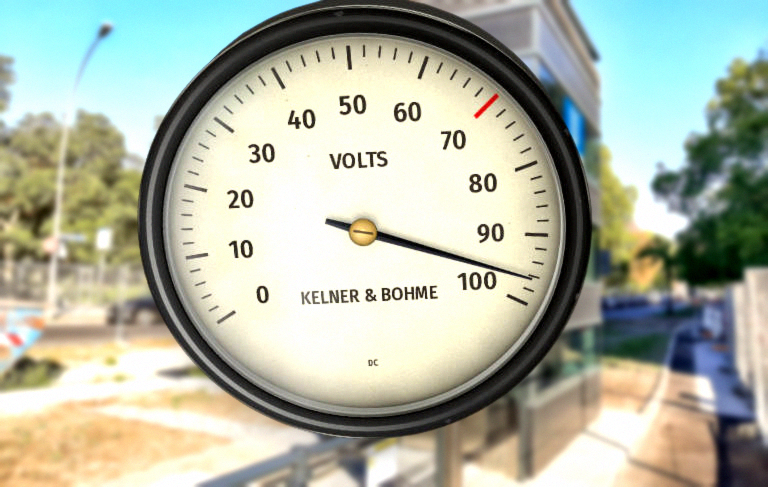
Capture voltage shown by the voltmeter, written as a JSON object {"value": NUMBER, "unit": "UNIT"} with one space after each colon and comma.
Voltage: {"value": 96, "unit": "V"}
